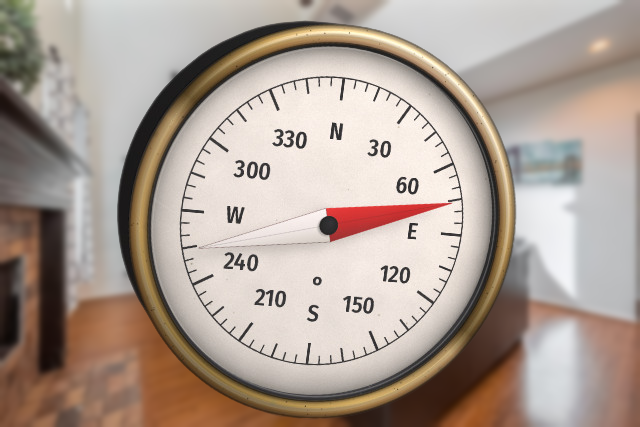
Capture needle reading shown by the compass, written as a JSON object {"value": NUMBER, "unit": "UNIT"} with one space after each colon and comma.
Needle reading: {"value": 75, "unit": "°"}
